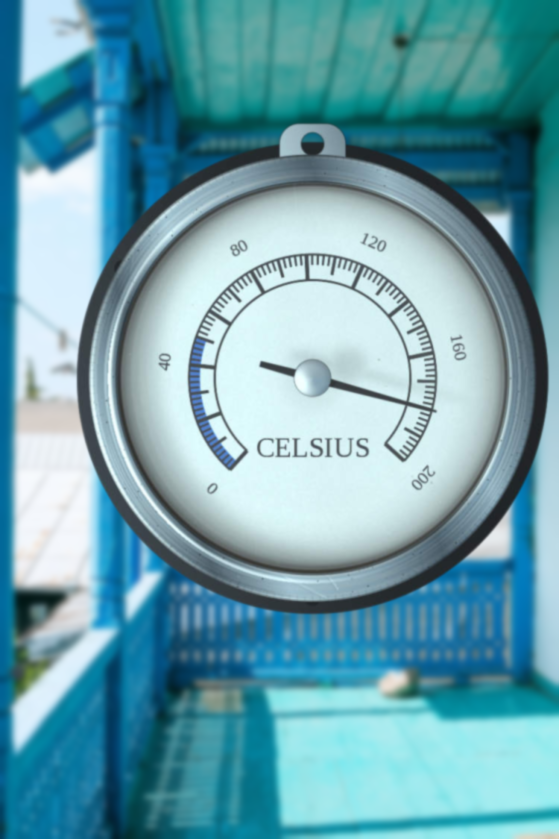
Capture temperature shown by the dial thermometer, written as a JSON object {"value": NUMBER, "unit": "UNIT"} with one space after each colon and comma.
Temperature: {"value": 180, "unit": "°C"}
